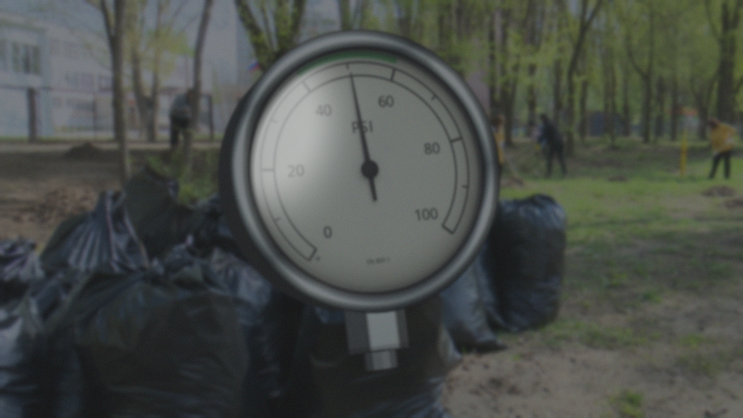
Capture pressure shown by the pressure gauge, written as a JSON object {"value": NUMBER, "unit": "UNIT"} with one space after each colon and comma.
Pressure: {"value": 50, "unit": "psi"}
